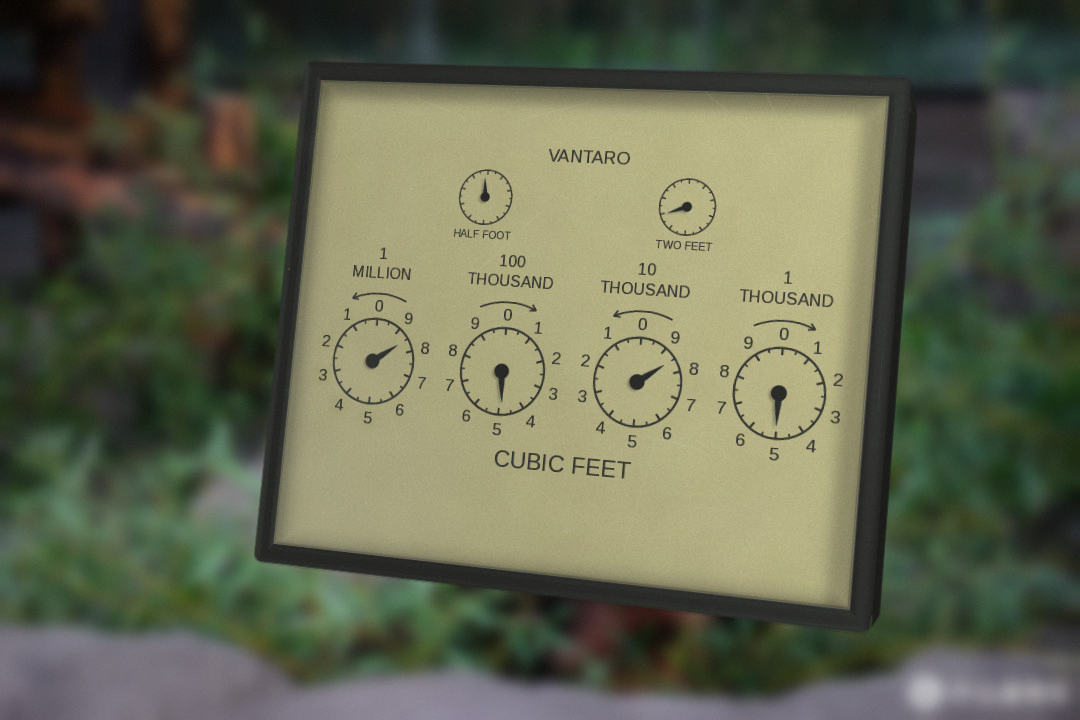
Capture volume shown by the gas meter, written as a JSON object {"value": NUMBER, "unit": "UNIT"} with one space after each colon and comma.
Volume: {"value": 848500, "unit": "ft³"}
